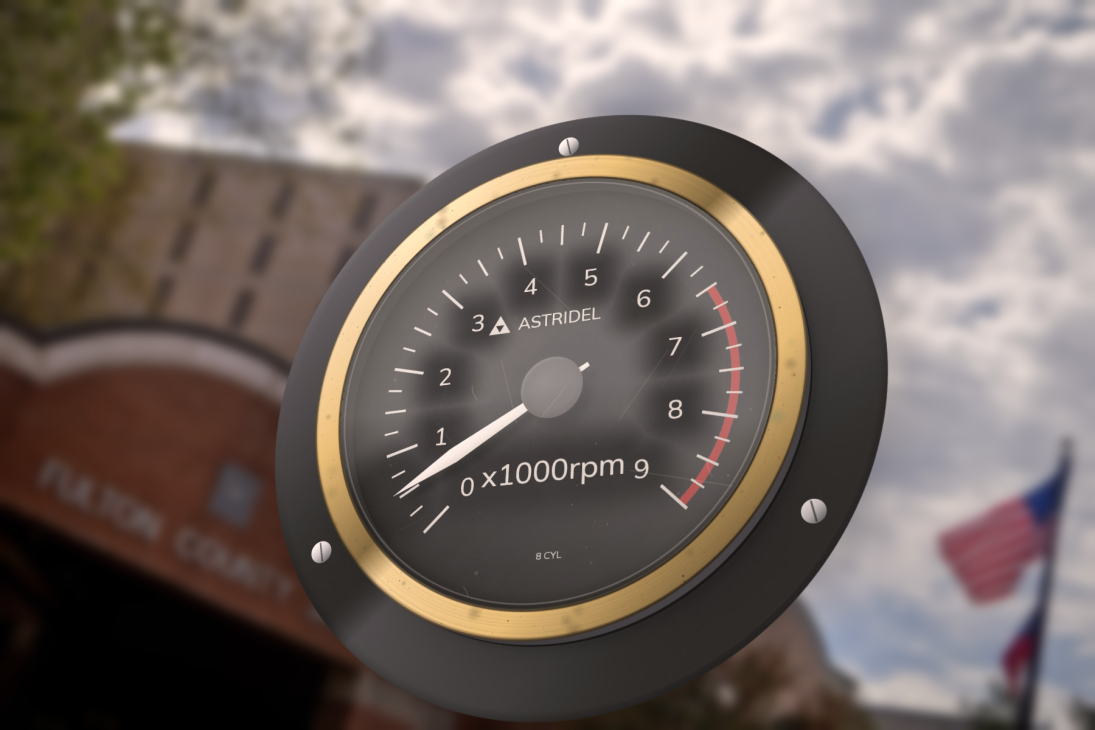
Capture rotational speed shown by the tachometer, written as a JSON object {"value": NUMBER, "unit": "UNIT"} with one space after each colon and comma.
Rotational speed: {"value": 500, "unit": "rpm"}
